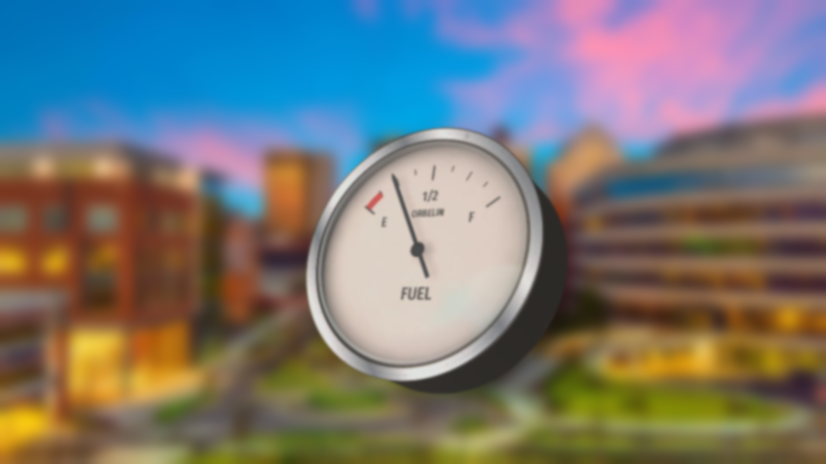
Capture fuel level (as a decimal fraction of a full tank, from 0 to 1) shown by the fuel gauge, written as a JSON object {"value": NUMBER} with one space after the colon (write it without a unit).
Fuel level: {"value": 0.25}
